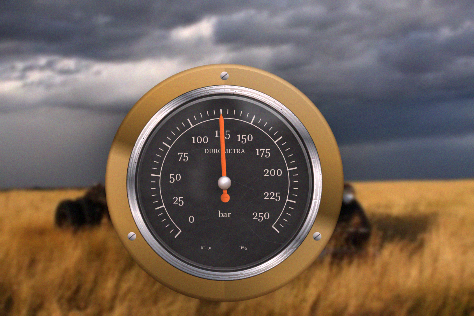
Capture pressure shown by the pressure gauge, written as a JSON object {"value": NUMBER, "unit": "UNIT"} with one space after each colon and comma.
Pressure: {"value": 125, "unit": "bar"}
